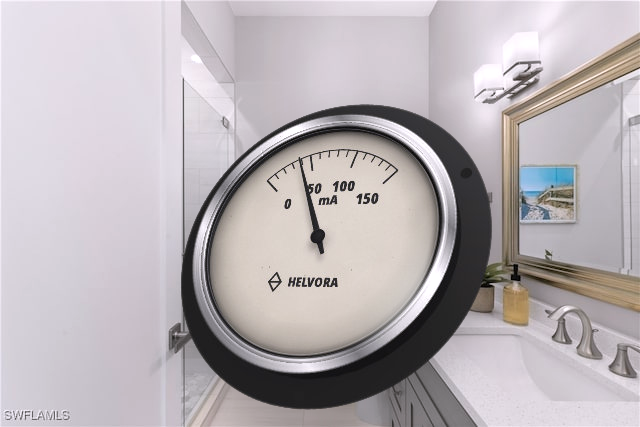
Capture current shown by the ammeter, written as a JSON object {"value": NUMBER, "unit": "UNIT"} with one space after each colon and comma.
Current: {"value": 40, "unit": "mA"}
